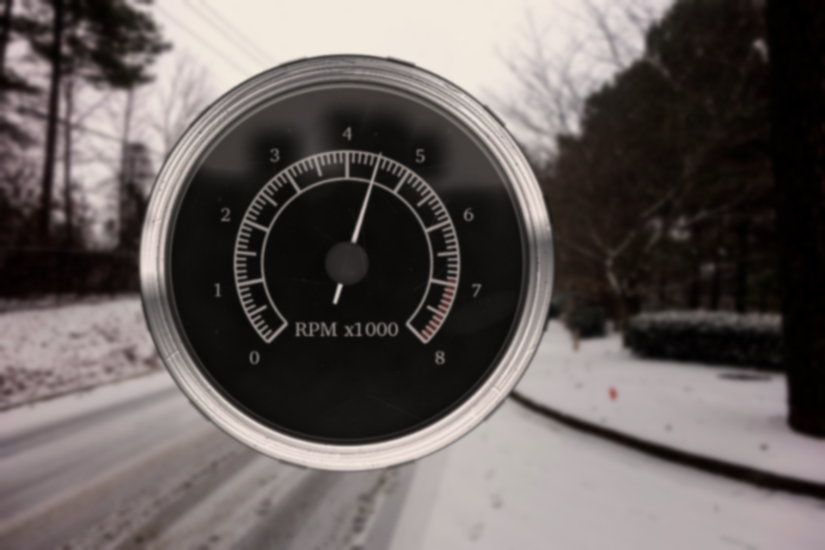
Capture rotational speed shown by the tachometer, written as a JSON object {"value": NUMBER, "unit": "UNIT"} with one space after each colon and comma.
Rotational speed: {"value": 4500, "unit": "rpm"}
